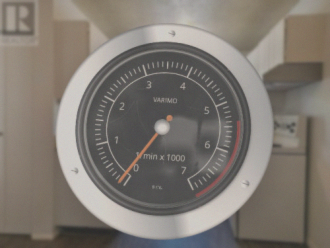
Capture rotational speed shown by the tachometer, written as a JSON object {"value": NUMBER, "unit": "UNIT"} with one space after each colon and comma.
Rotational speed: {"value": 100, "unit": "rpm"}
